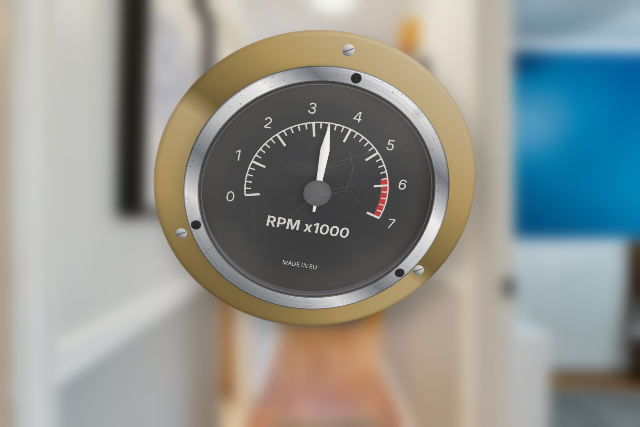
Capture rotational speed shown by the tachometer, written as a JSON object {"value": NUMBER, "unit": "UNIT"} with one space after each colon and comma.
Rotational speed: {"value": 3400, "unit": "rpm"}
